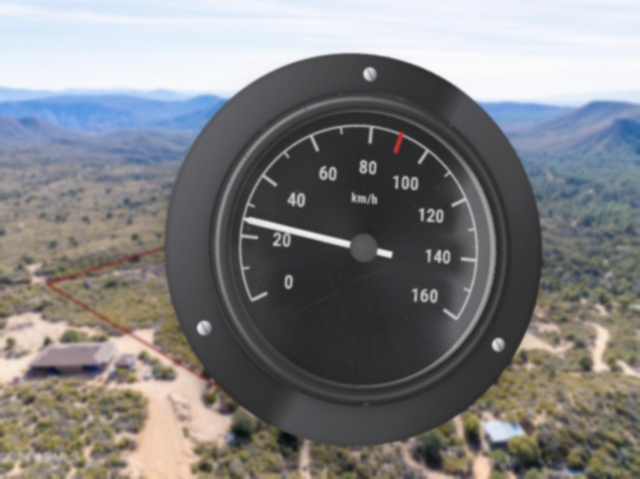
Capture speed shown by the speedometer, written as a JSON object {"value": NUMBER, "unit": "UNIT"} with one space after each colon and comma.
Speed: {"value": 25, "unit": "km/h"}
